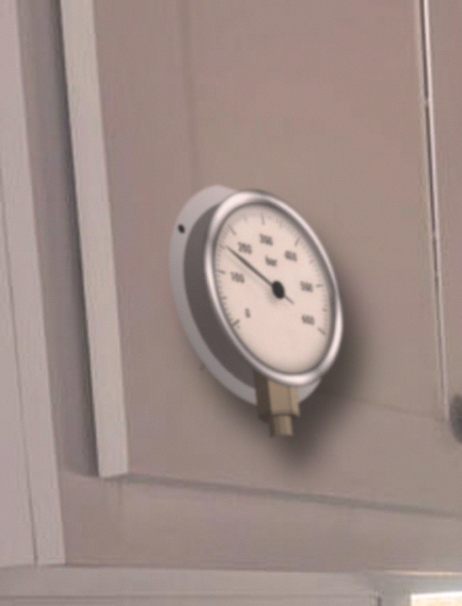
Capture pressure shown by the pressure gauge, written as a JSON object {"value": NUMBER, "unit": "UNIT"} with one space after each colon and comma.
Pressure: {"value": 150, "unit": "bar"}
